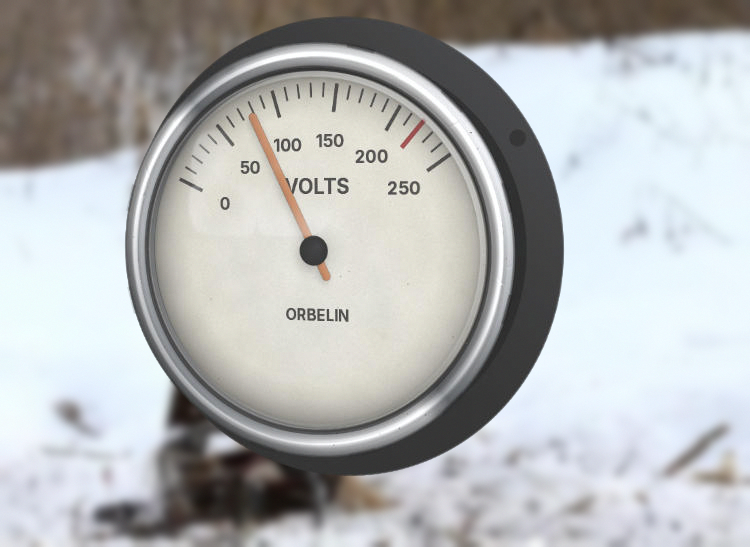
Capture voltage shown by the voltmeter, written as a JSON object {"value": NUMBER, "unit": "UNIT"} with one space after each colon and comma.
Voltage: {"value": 80, "unit": "V"}
